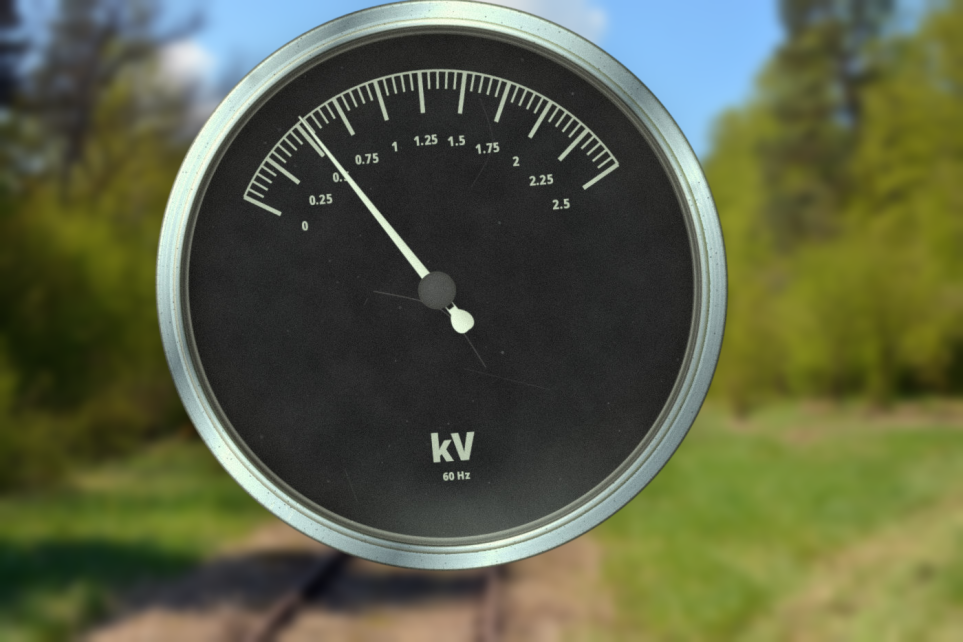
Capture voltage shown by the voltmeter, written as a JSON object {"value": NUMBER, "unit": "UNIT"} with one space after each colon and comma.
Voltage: {"value": 0.55, "unit": "kV"}
